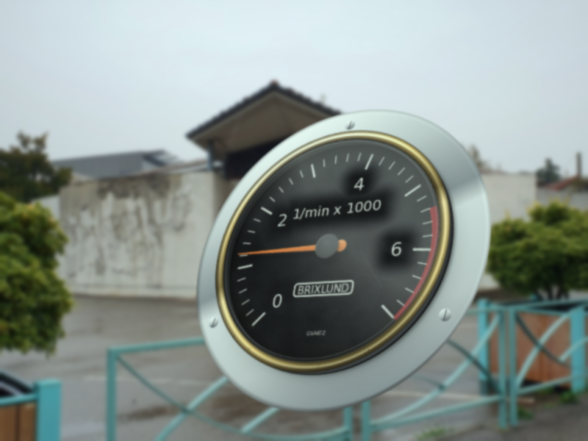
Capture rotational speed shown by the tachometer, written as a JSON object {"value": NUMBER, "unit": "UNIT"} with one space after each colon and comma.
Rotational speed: {"value": 1200, "unit": "rpm"}
